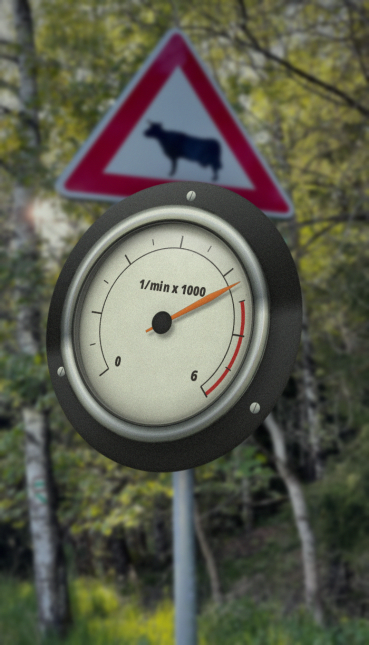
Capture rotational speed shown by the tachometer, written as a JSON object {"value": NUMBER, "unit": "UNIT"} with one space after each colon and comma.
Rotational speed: {"value": 4250, "unit": "rpm"}
